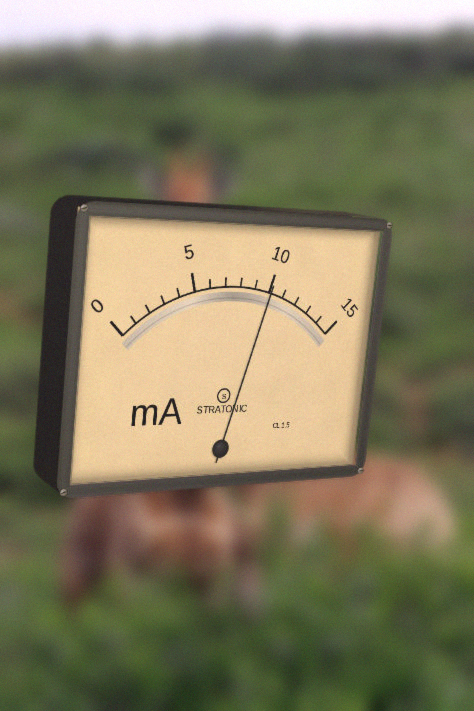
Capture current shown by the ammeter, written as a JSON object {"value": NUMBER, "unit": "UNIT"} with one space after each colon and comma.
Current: {"value": 10, "unit": "mA"}
